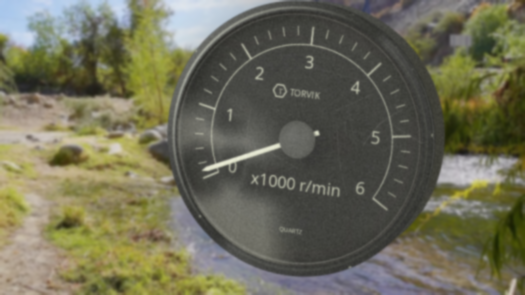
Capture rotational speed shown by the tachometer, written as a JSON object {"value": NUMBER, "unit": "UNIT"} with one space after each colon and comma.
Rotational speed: {"value": 100, "unit": "rpm"}
